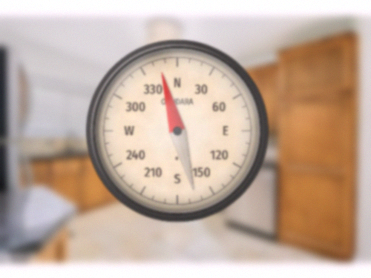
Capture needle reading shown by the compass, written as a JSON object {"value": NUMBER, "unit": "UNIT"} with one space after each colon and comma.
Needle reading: {"value": 345, "unit": "°"}
